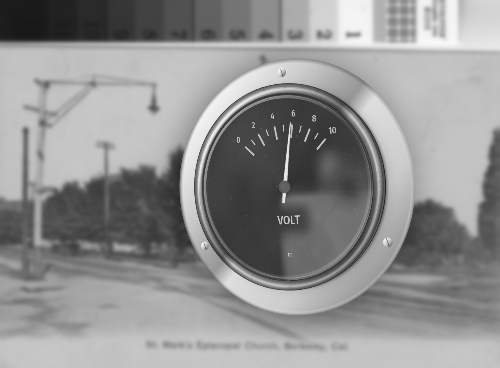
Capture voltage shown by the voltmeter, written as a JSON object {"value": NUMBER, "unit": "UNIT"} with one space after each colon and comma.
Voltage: {"value": 6, "unit": "V"}
